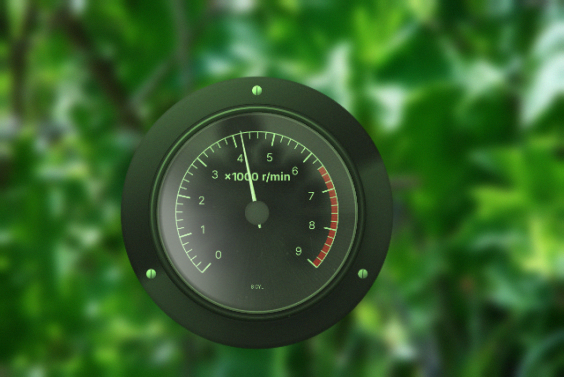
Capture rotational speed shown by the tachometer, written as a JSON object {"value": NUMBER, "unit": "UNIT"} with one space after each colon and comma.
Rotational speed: {"value": 4200, "unit": "rpm"}
